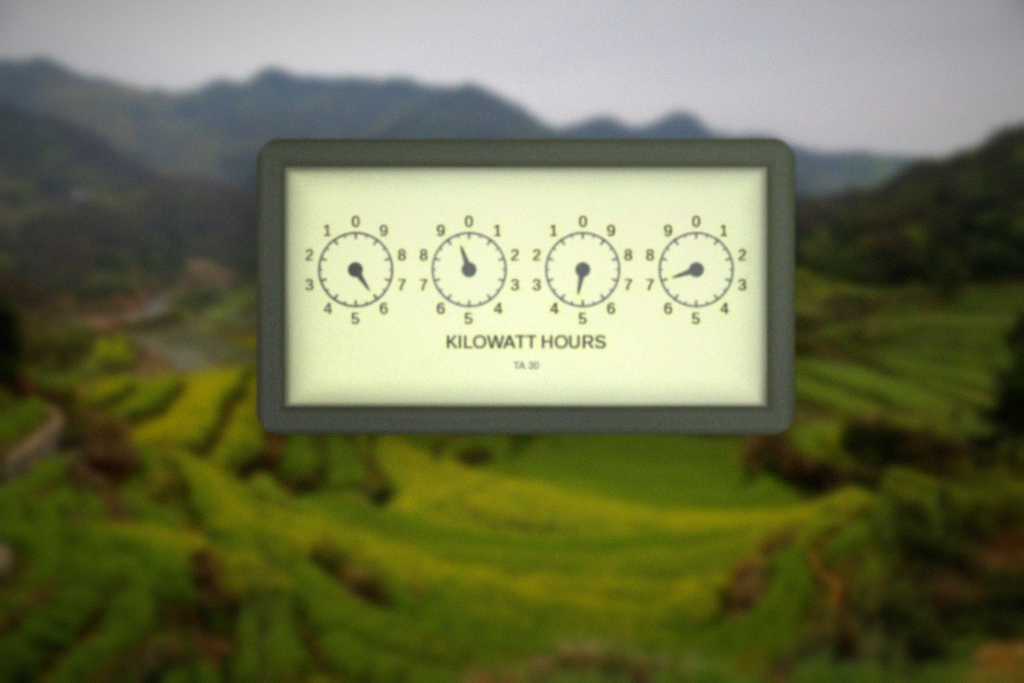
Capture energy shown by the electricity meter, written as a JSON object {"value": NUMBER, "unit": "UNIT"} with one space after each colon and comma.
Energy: {"value": 5947, "unit": "kWh"}
